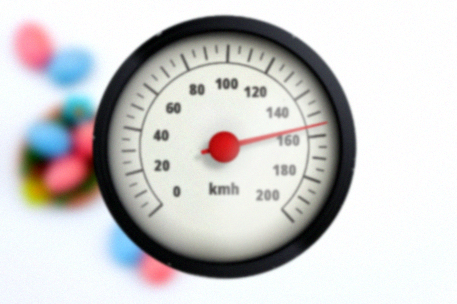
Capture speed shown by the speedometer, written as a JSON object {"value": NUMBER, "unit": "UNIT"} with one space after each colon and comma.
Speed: {"value": 155, "unit": "km/h"}
